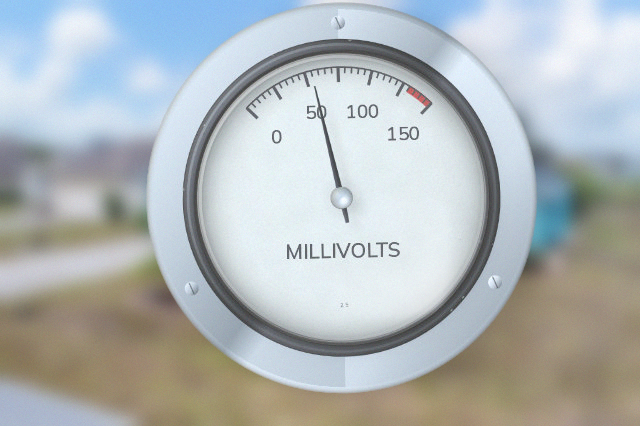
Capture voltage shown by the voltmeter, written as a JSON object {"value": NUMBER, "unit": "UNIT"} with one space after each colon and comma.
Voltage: {"value": 55, "unit": "mV"}
